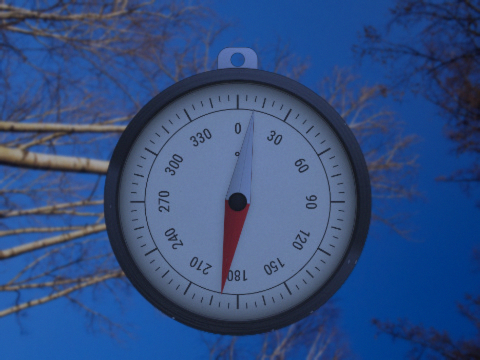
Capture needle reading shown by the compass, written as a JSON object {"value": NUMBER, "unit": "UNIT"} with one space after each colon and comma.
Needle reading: {"value": 190, "unit": "°"}
